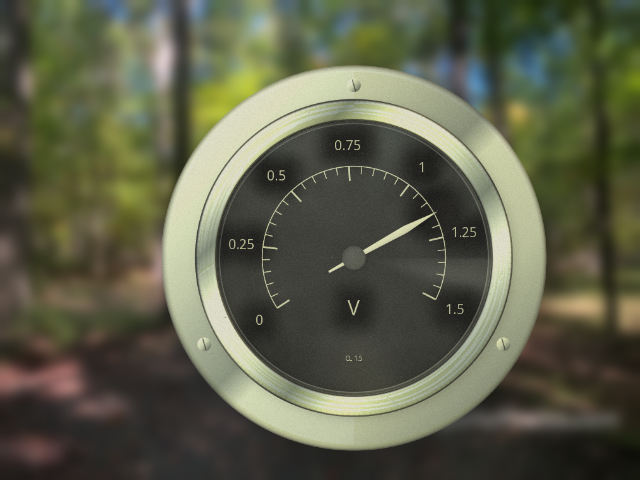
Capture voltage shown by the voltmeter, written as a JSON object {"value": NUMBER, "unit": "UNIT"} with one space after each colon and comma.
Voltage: {"value": 1.15, "unit": "V"}
